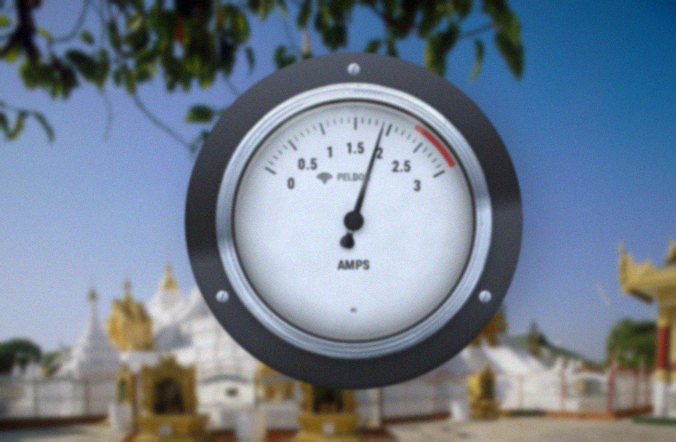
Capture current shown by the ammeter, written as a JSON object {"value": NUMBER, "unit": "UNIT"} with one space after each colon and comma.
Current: {"value": 1.9, "unit": "A"}
